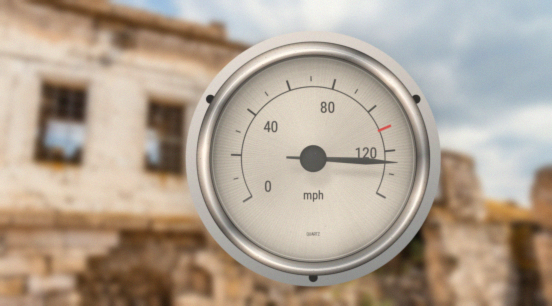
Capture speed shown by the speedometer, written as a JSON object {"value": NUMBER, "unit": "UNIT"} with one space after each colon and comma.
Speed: {"value": 125, "unit": "mph"}
